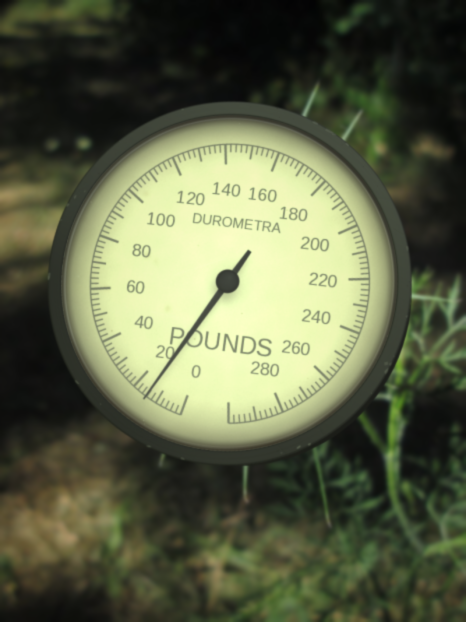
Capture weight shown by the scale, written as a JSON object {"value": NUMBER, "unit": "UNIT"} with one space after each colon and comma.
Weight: {"value": 14, "unit": "lb"}
